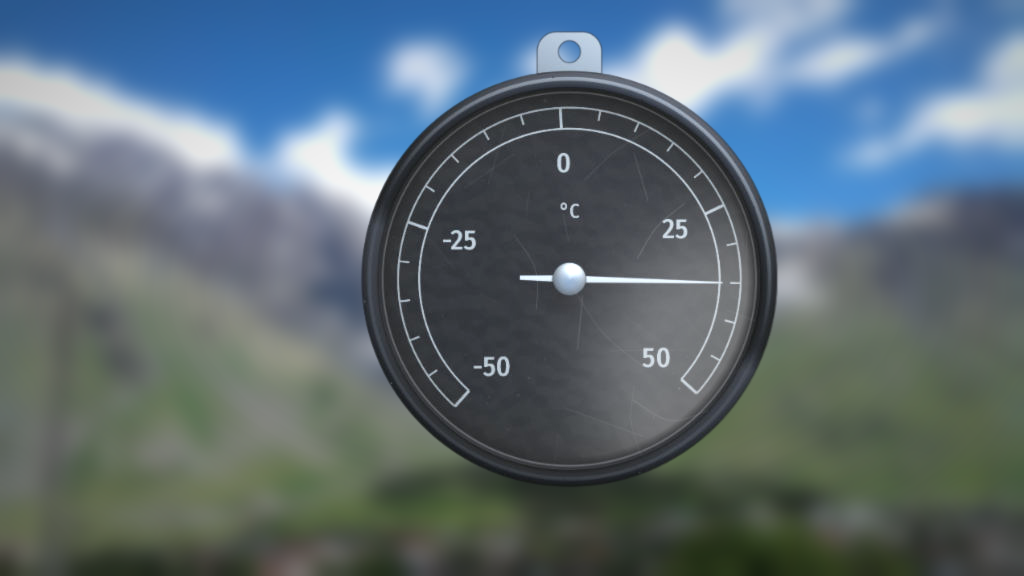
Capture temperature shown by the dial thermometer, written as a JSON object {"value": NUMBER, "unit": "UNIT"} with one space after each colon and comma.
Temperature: {"value": 35, "unit": "°C"}
